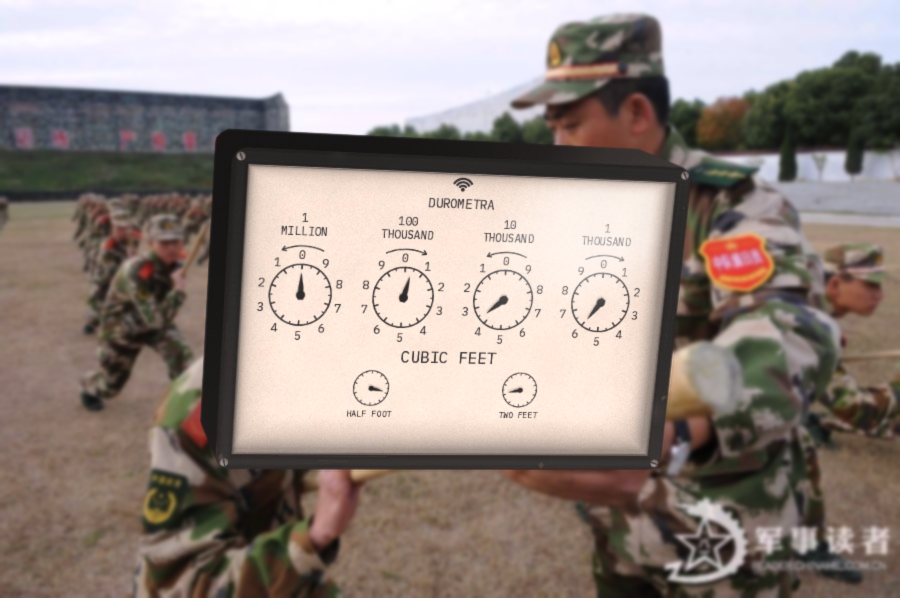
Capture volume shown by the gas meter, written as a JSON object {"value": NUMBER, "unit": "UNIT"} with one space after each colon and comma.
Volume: {"value": 3600, "unit": "ft³"}
